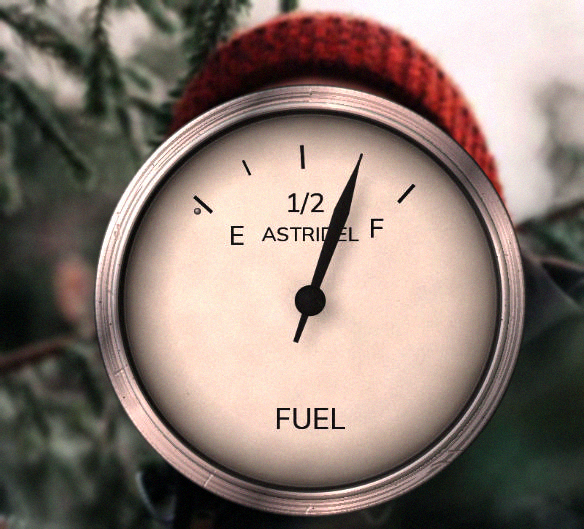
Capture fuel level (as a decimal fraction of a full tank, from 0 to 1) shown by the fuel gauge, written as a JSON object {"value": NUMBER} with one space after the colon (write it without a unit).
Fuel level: {"value": 0.75}
